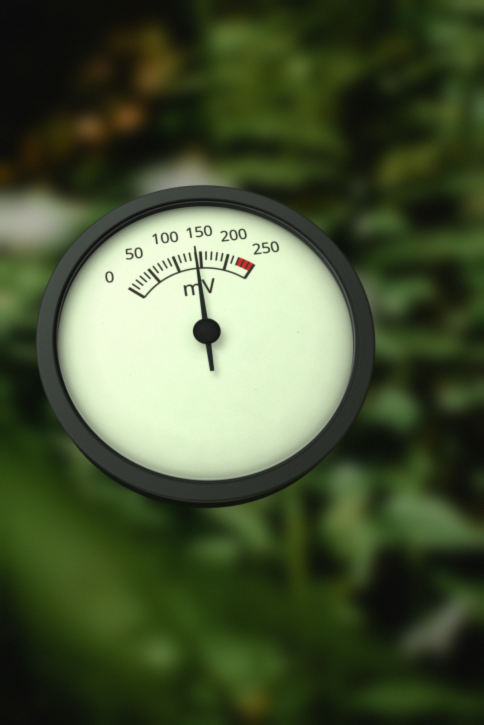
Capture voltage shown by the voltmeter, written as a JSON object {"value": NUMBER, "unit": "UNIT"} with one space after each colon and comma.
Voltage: {"value": 140, "unit": "mV"}
